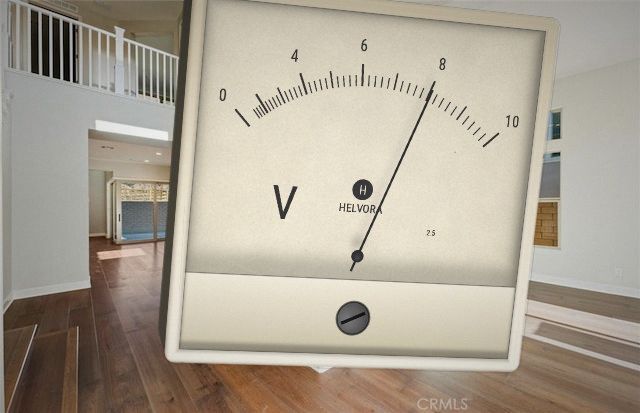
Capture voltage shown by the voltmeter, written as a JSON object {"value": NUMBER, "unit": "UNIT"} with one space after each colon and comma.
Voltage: {"value": 8, "unit": "V"}
